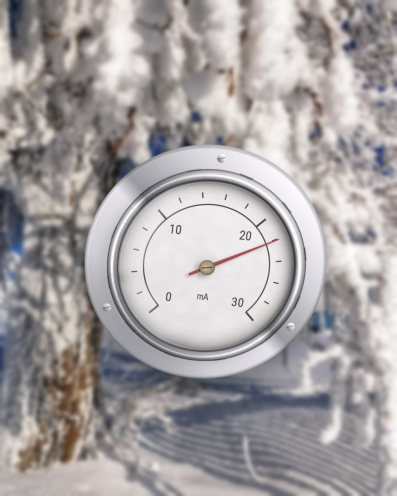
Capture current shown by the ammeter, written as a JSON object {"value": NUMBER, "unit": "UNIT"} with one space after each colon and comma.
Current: {"value": 22, "unit": "mA"}
